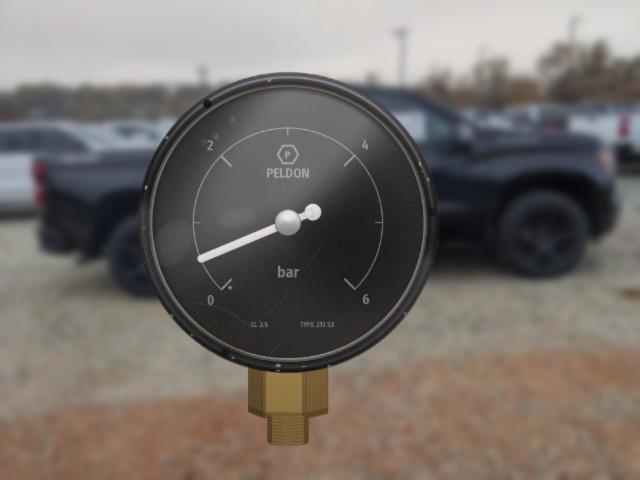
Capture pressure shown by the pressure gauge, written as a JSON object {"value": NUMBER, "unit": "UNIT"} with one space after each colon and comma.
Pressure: {"value": 0.5, "unit": "bar"}
